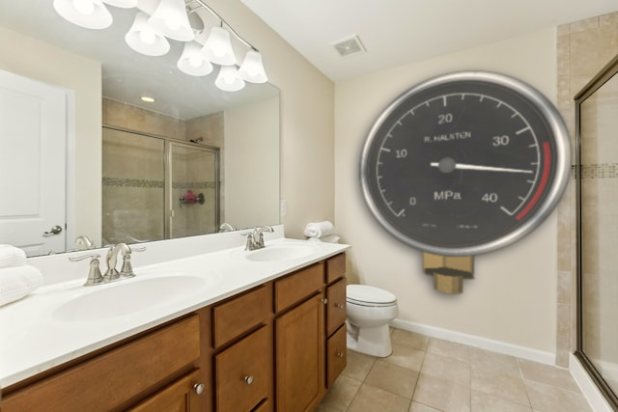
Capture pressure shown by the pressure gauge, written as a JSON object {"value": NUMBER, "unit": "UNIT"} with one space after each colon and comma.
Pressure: {"value": 35, "unit": "MPa"}
